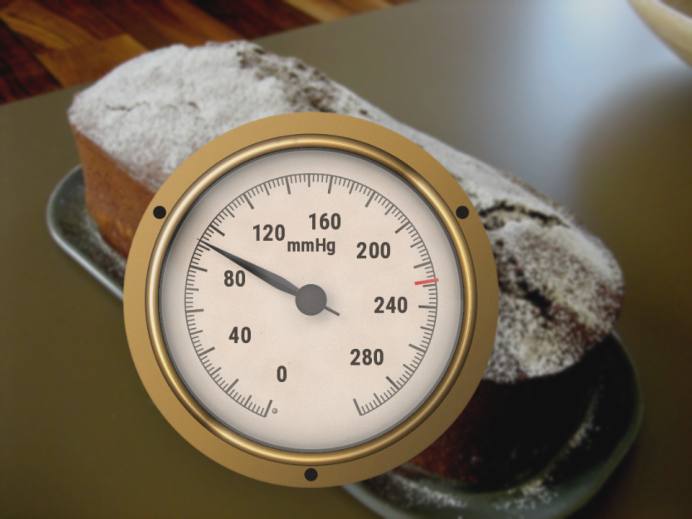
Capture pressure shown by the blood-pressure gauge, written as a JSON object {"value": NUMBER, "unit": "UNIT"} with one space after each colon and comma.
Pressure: {"value": 92, "unit": "mmHg"}
